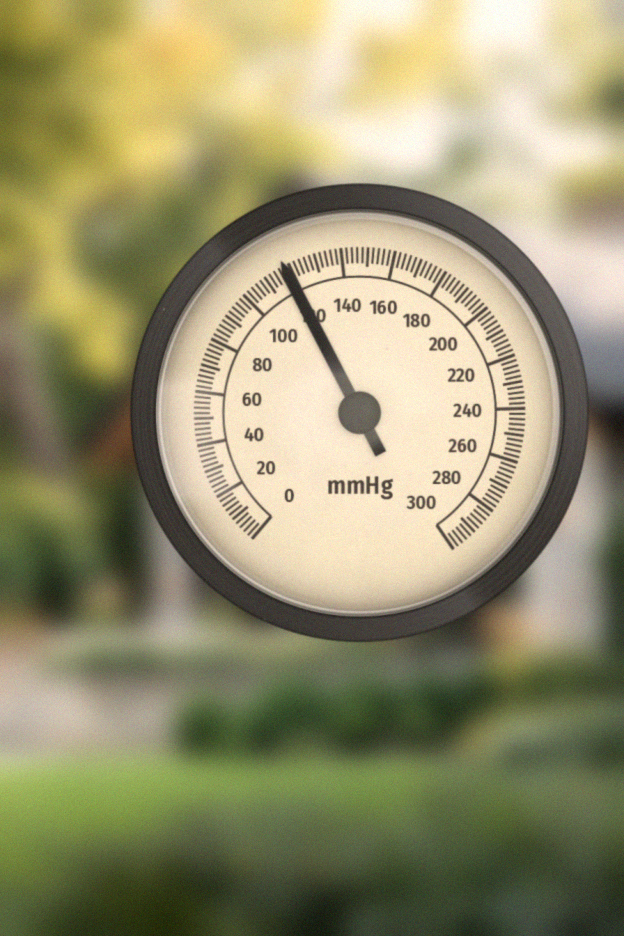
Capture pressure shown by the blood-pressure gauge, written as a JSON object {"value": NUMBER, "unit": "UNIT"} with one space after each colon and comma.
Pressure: {"value": 118, "unit": "mmHg"}
